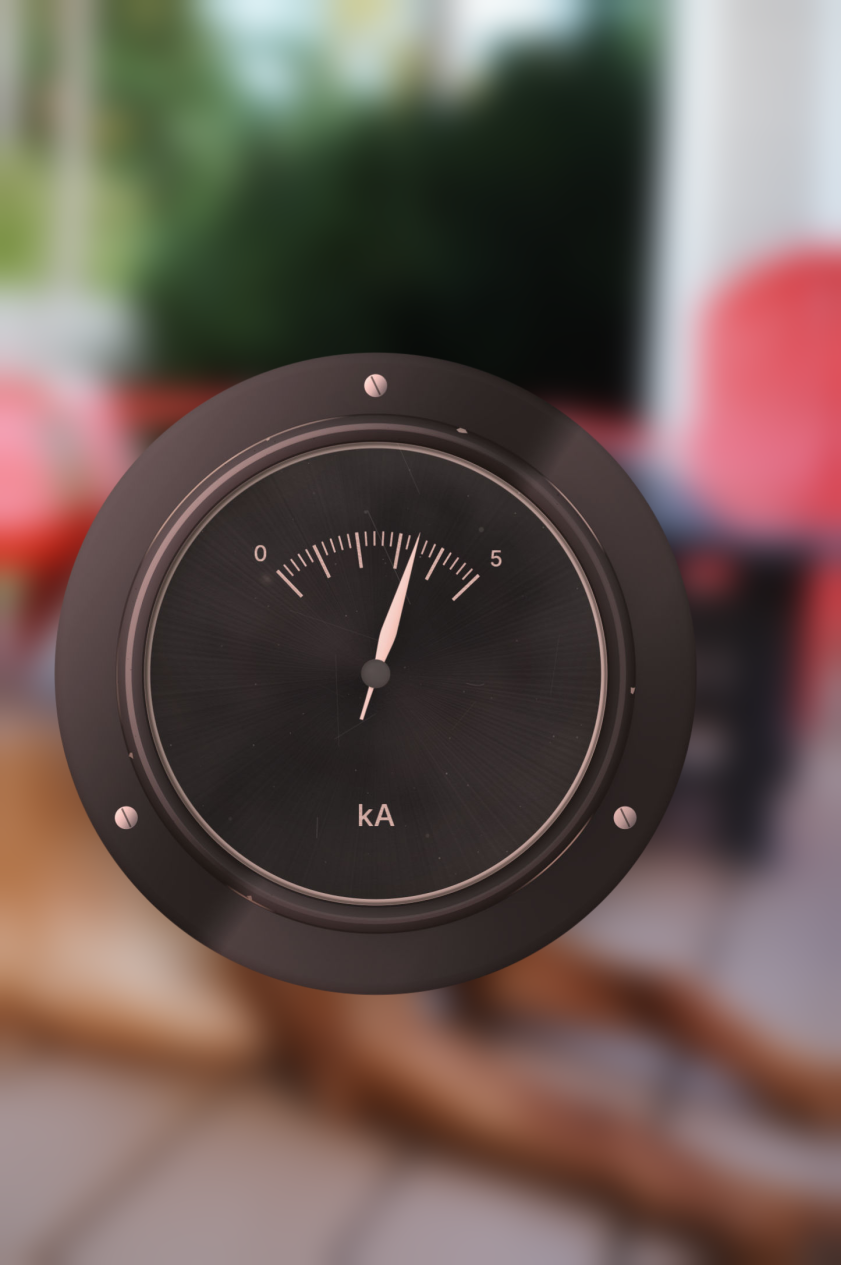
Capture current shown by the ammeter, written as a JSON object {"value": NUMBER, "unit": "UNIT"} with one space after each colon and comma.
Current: {"value": 3.4, "unit": "kA"}
